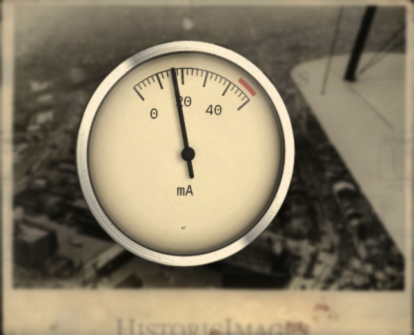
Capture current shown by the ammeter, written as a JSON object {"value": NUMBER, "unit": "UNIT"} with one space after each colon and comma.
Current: {"value": 16, "unit": "mA"}
